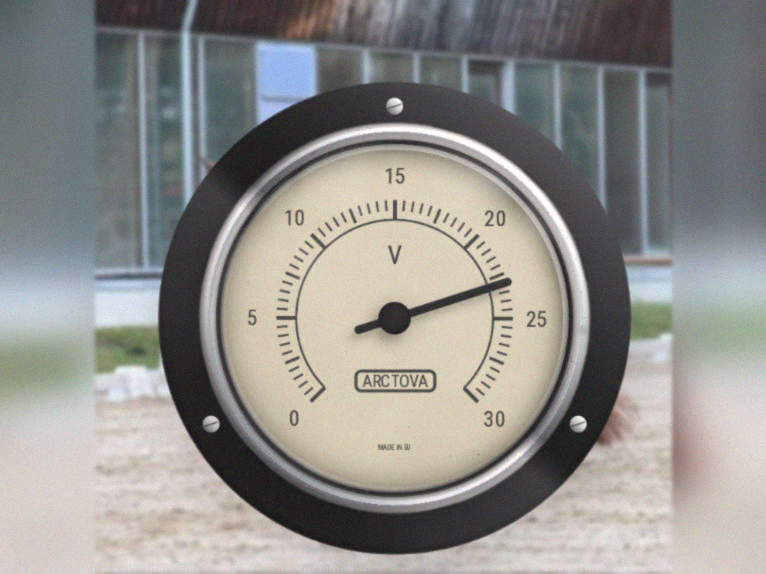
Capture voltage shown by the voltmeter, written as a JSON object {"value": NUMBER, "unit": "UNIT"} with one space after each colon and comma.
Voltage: {"value": 23, "unit": "V"}
